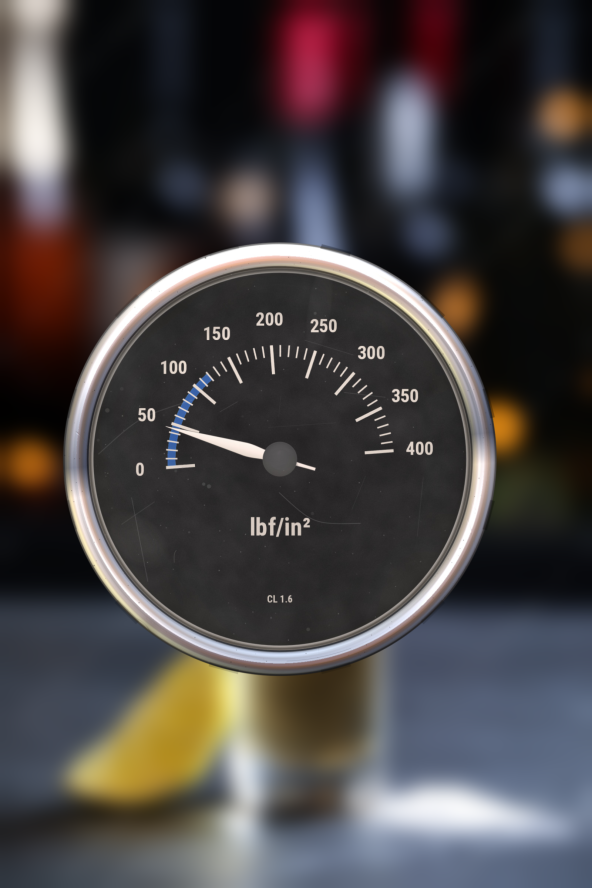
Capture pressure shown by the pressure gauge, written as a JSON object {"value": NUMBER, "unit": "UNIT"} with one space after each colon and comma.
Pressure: {"value": 45, "unit": "psi"}
